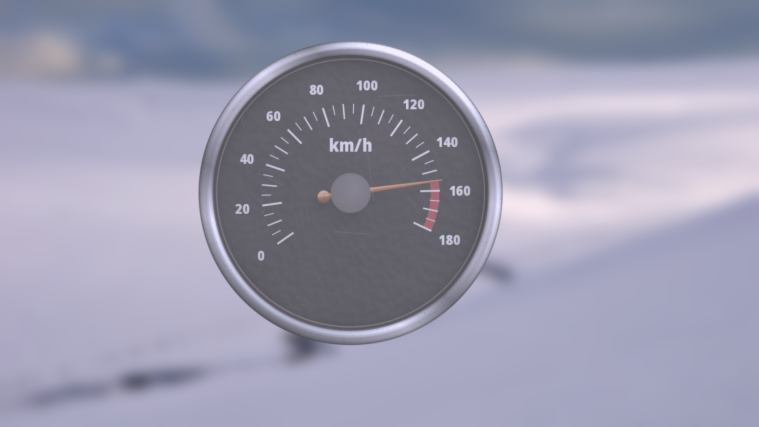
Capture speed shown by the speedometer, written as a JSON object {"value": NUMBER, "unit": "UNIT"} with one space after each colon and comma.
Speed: {"value": 155, "unit": "km/h"}
